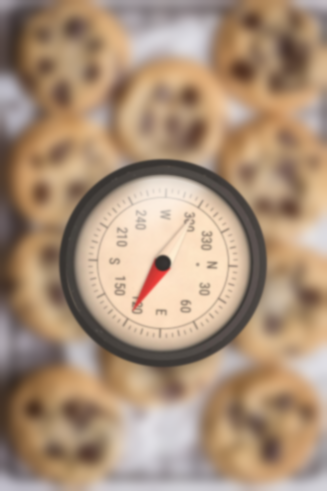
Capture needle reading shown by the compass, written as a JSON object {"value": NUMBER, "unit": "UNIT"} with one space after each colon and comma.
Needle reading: {"value": 120, "unit": "°"}
